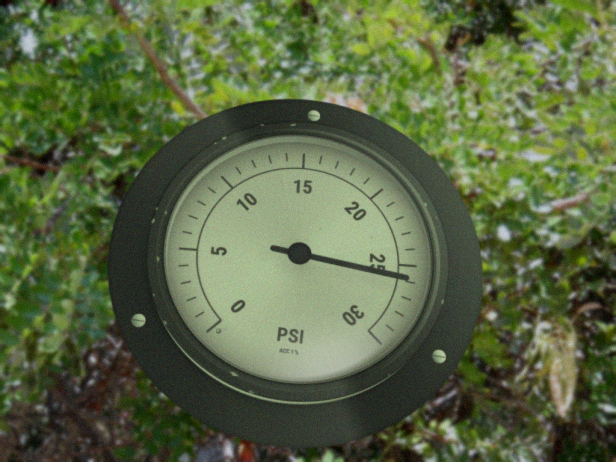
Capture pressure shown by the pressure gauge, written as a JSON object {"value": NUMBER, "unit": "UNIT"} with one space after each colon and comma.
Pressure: {"value": 26, "unit": "psi"}
